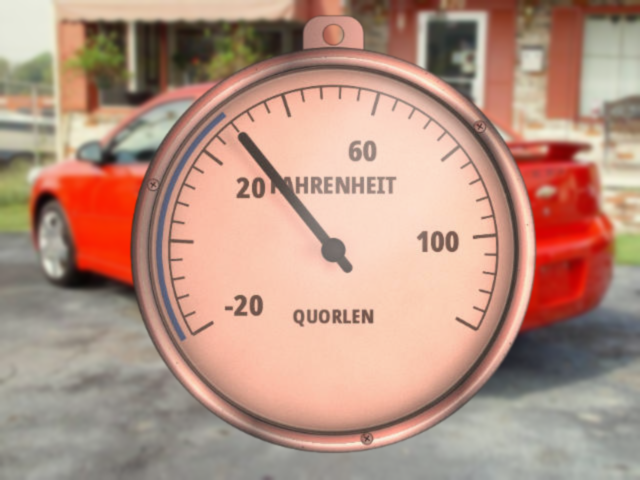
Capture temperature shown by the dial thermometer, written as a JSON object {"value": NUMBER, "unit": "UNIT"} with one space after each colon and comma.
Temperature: {"value": 28, "unit": "°F"}
